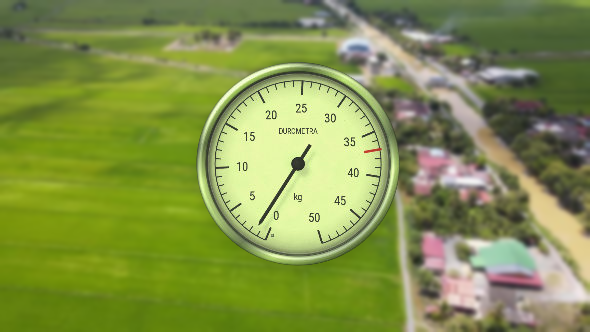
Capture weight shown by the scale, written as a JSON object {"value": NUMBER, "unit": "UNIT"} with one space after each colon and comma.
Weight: {"value": 1.5, "unit": "kg"}
